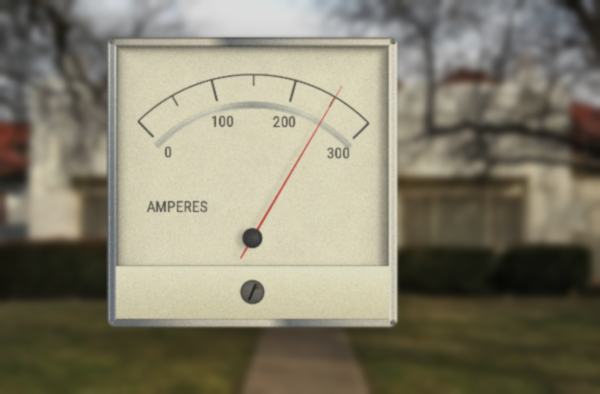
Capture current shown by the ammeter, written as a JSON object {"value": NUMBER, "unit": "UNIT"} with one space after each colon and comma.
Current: {"value": 250, "unit": "A"}
